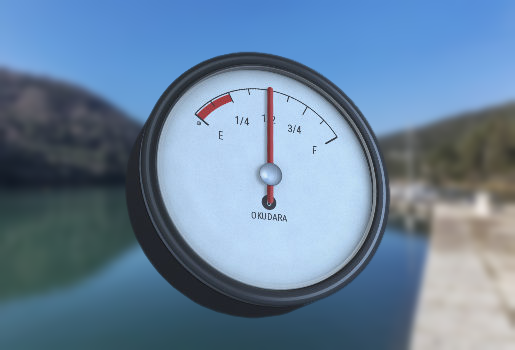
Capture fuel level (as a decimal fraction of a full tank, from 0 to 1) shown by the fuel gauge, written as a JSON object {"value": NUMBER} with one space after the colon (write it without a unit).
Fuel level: {"value": 0.5}
